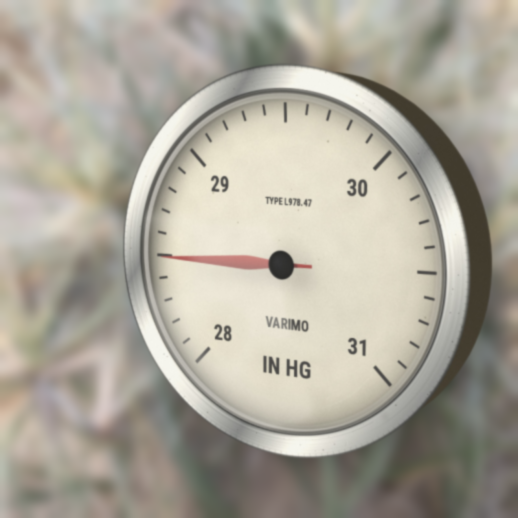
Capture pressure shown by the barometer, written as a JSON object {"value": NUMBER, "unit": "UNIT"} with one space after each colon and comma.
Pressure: {"value": 28.5, "unit": "inHg"}
